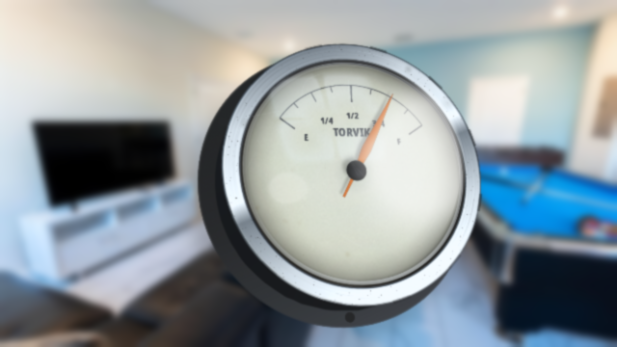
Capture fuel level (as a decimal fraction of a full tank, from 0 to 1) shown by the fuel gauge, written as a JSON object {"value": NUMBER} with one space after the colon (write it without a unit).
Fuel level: {"value": 0.75}
